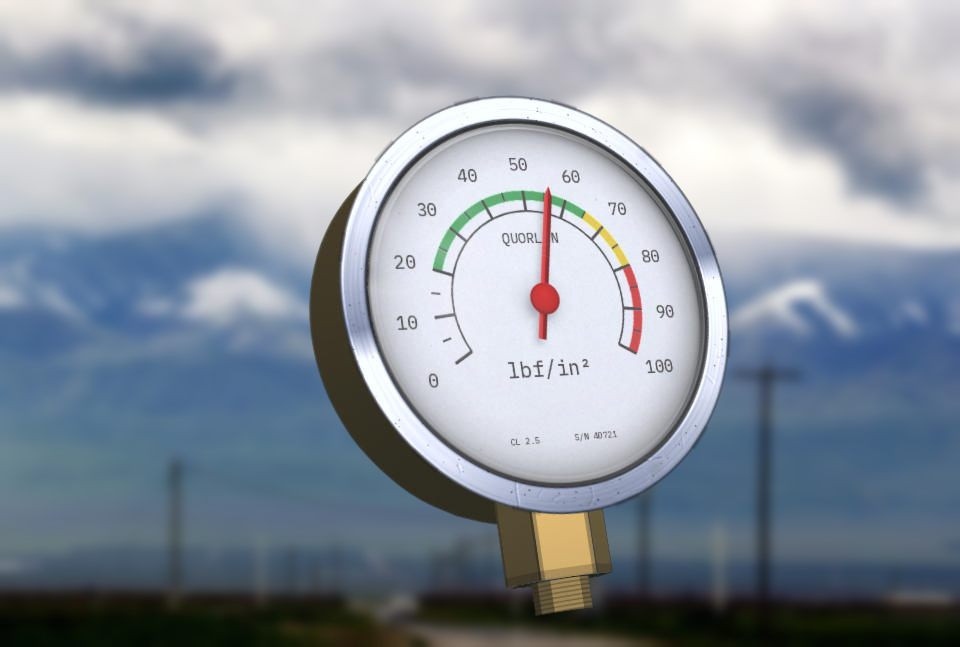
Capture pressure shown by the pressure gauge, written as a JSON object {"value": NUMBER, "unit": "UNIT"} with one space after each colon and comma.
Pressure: {"value": 55, "unit": "psi"}
